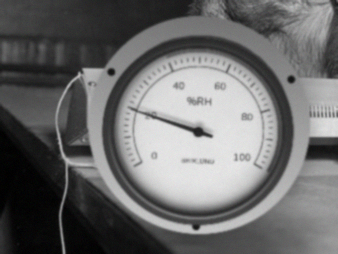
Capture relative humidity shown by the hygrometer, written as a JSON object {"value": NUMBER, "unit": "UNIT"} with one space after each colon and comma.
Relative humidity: {"value": 20, "unit": "%"}
